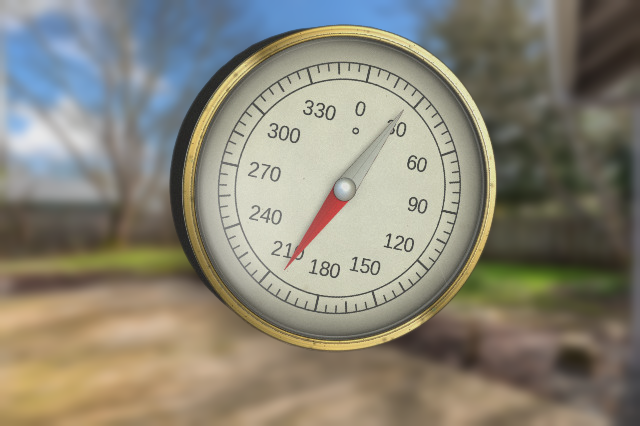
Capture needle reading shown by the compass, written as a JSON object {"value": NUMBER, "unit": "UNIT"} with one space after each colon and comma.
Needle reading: {"value": 205, "unit": "°"}
